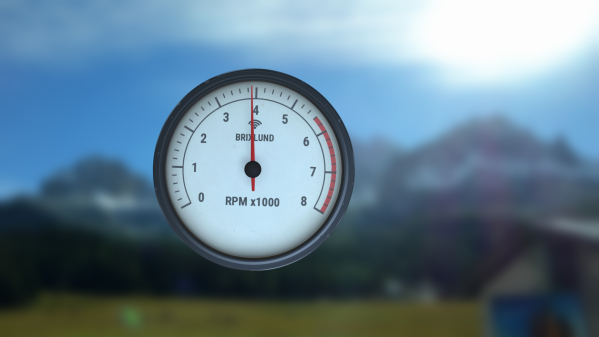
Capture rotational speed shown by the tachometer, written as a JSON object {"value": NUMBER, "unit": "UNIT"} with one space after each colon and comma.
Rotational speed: {"value": 3900, "unit": "rpm"}
